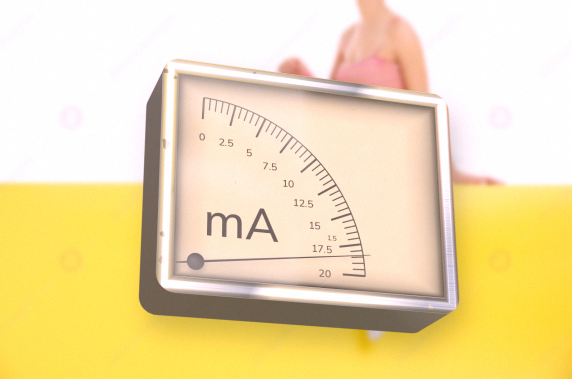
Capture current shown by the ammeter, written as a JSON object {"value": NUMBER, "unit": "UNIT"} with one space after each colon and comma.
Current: {"value": 18.5, "unit": "mA"}
